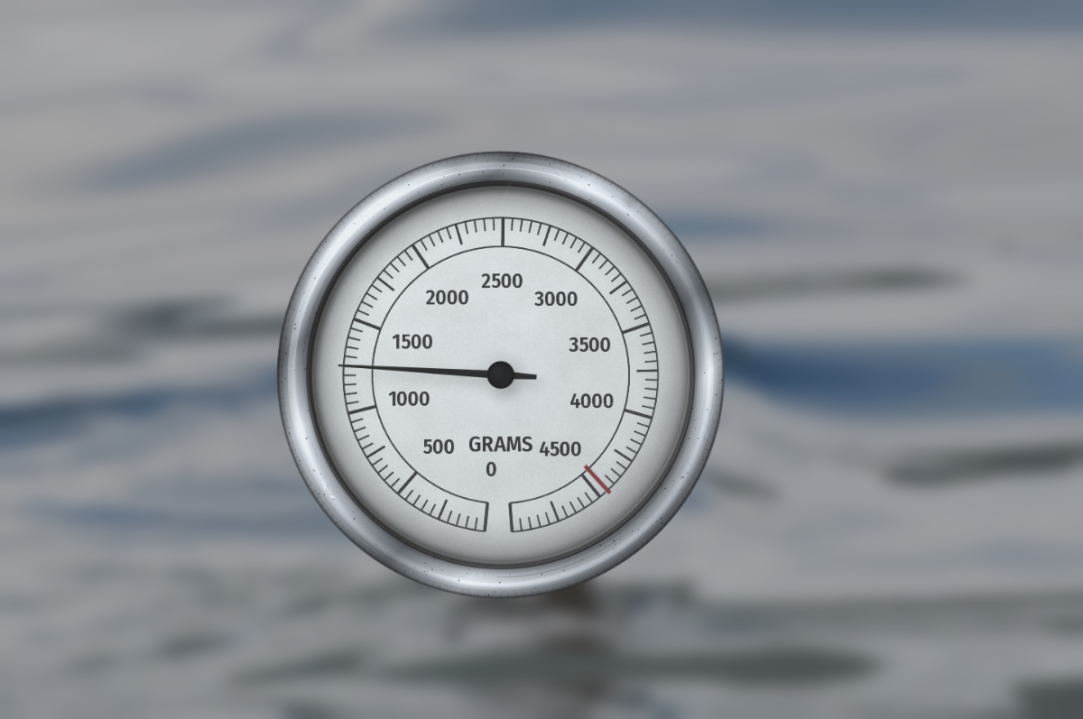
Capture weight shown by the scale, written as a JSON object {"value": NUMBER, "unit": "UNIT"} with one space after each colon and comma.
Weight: {"value": 1250, "unit": "g"}
